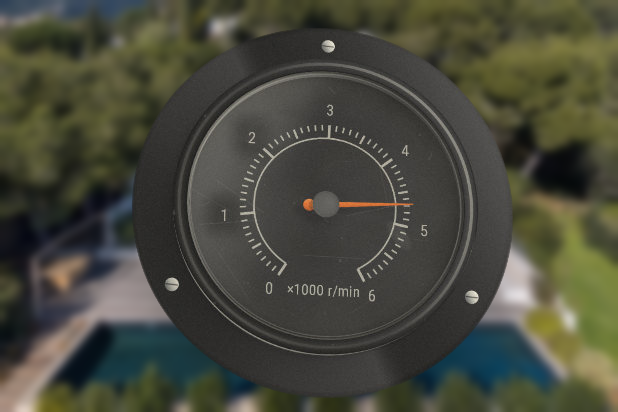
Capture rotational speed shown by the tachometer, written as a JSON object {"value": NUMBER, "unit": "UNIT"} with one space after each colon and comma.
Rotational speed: {"value": 4700, "unit": "rpm"}
